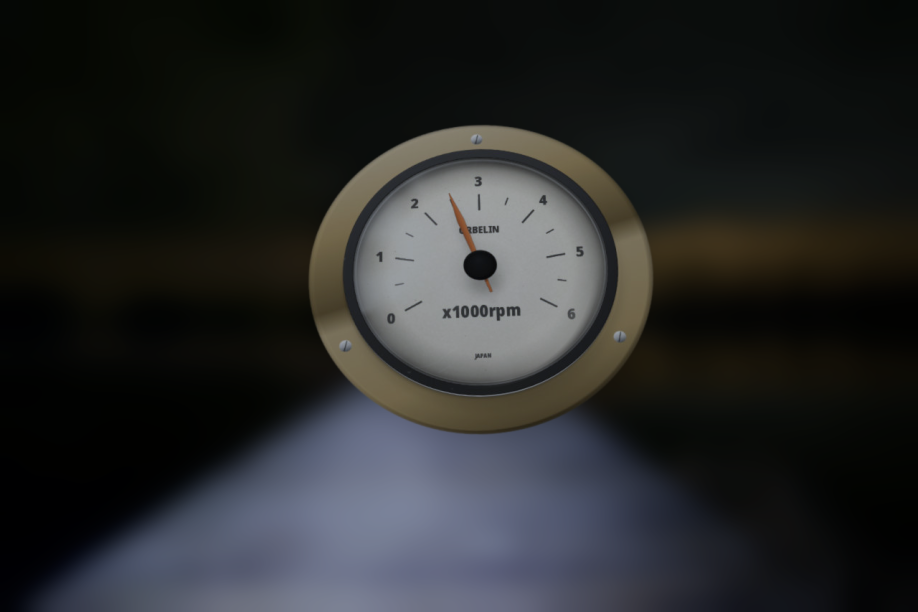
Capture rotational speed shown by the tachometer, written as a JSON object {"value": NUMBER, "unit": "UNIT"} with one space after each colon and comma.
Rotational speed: {"value": 2500, "unit": "rpm"}
